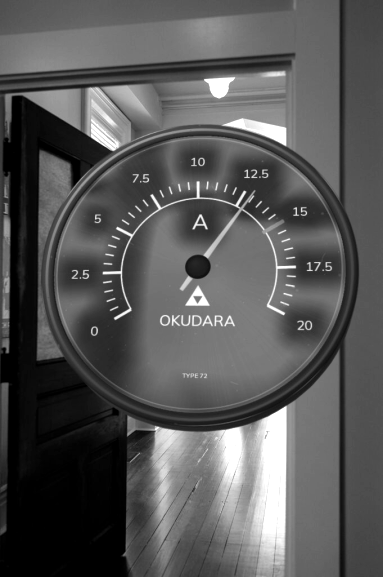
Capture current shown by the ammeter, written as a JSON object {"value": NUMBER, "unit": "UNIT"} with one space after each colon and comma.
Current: {"value": 13, "unit": "A"}
